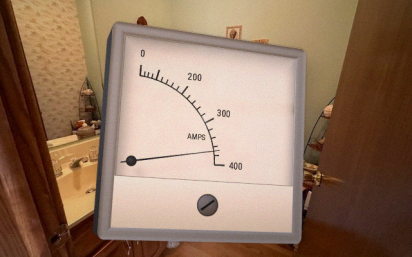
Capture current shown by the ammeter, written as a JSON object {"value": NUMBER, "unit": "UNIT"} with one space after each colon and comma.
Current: {"value": 370, "unit": "A"}
